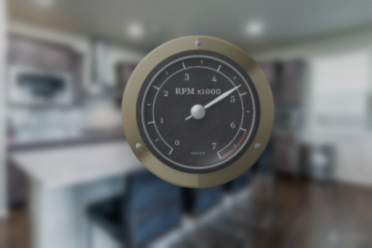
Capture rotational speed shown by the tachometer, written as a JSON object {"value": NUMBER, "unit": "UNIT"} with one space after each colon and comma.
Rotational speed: {"value": 4750, "unit": "rpm"}
